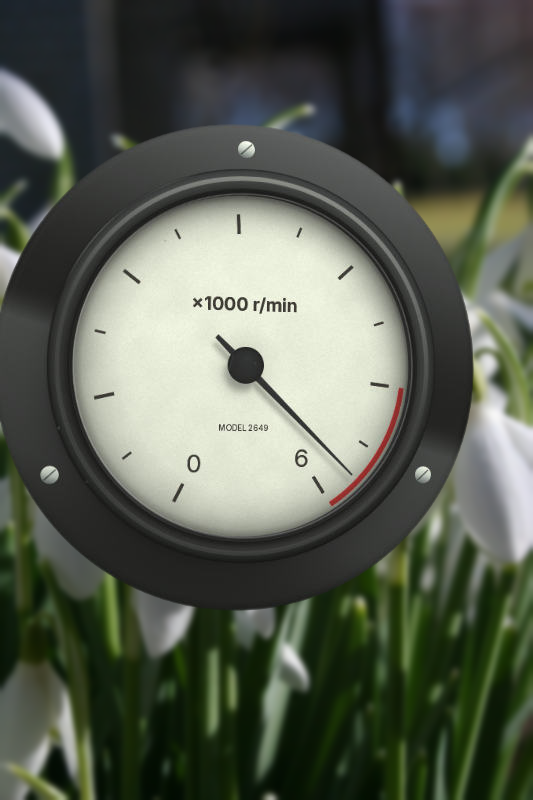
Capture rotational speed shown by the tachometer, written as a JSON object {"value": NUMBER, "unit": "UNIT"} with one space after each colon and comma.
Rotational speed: {"value": 5750, "unit": "rpm"}
